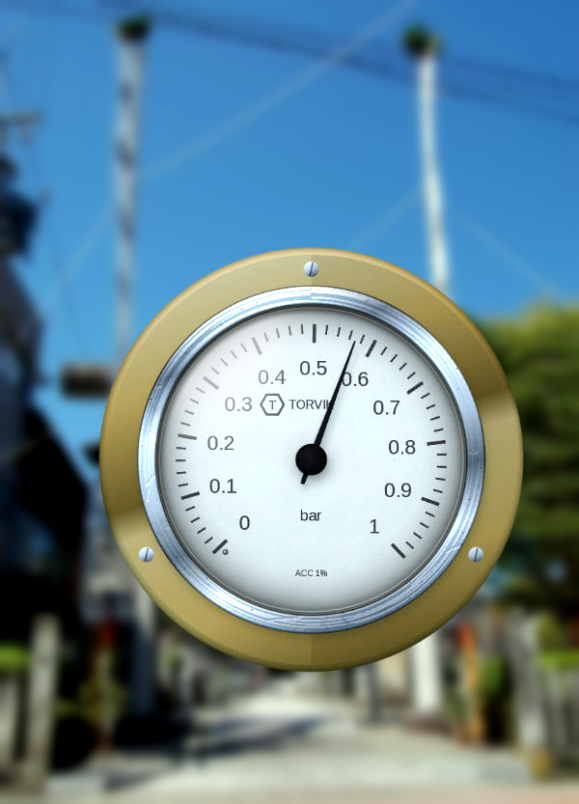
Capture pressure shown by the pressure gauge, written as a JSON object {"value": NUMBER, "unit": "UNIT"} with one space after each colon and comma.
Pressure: {"value": 0.57, "unit": "bar"}
